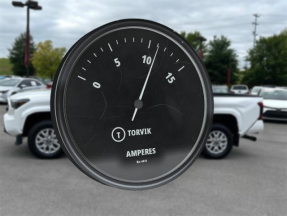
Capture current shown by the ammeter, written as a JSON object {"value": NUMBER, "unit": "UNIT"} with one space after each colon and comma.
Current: {"value": 11, "unit": "A"}
